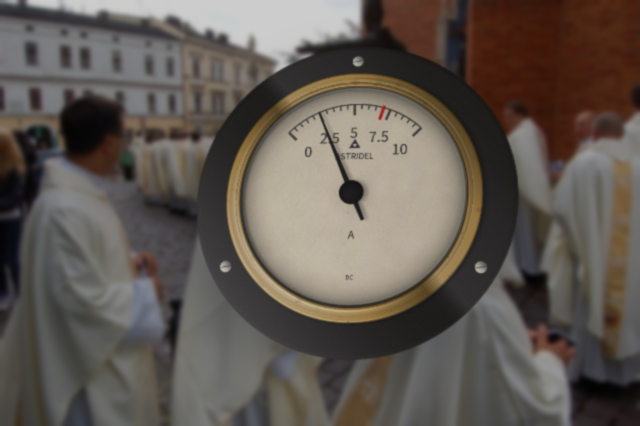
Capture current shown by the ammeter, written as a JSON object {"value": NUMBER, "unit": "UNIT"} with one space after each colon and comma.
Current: {"value": 2.5, "unit": "A"}
